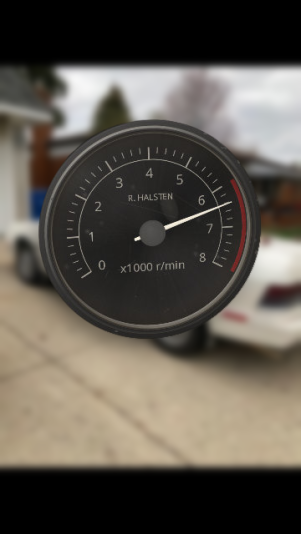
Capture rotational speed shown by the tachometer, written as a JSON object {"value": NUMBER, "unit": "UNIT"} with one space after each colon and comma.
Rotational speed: {"value": 6400, "unit": "rpm"}
